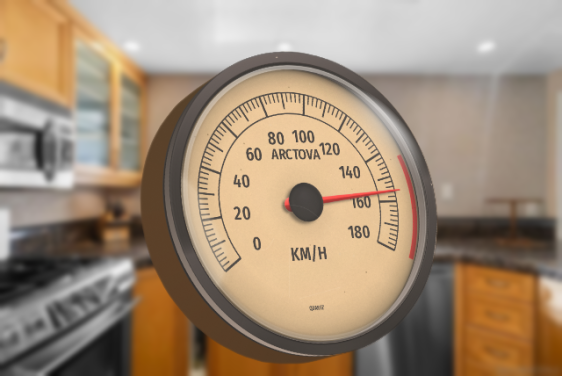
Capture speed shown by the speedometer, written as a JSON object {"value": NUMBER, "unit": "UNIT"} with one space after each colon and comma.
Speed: {"value": 156, "unit": "km/h"}
